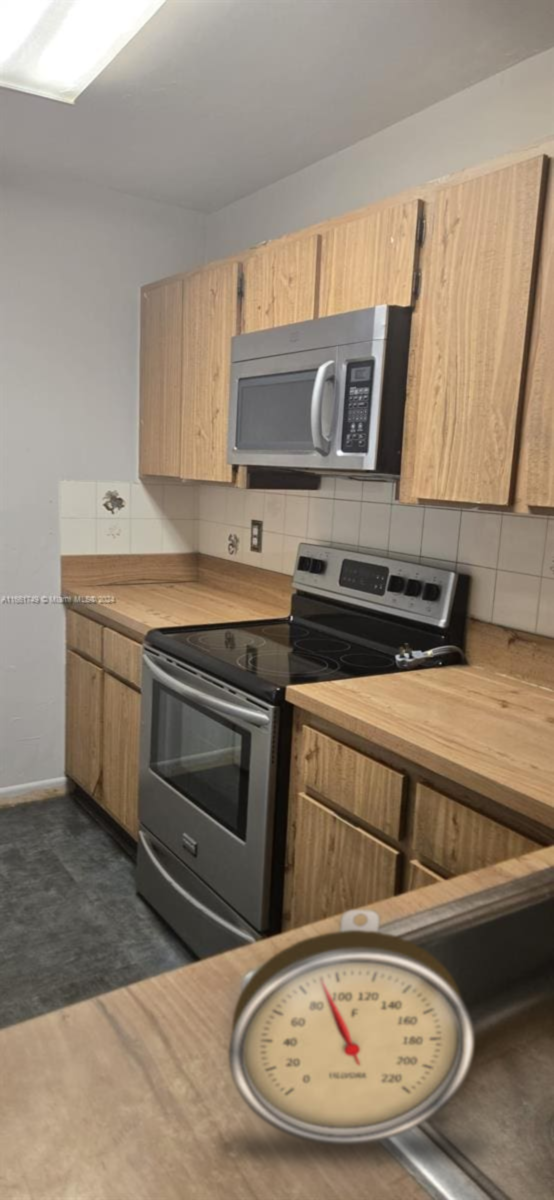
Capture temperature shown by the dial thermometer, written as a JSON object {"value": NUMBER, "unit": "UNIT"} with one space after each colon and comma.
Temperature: {"value": 92, "unit": "°F"}
